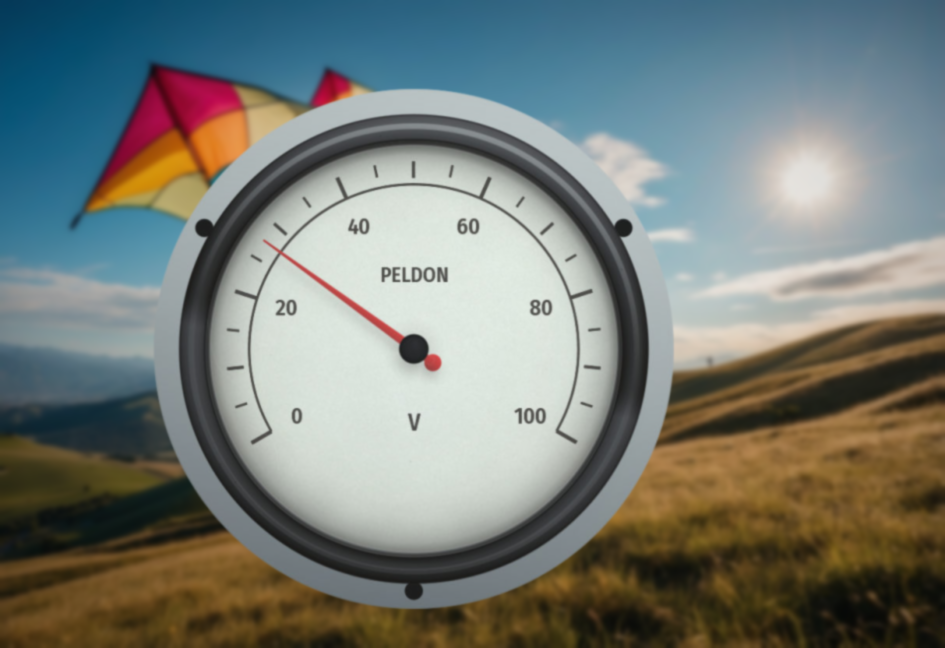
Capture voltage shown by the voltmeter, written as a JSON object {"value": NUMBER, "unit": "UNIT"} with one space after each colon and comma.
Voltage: {"value": 27.5, "unit": "V"}
